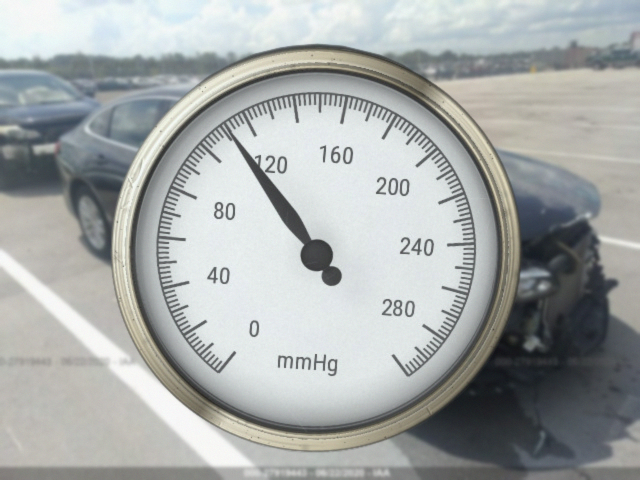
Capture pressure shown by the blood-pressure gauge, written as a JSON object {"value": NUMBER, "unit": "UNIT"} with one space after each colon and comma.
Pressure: {"value": 112, "unit": "mmHg"}
